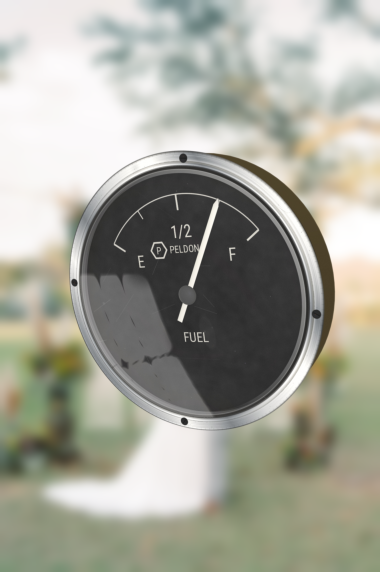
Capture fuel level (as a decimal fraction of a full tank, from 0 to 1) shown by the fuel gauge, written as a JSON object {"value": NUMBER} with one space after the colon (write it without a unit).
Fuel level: {"value": 0.75}
